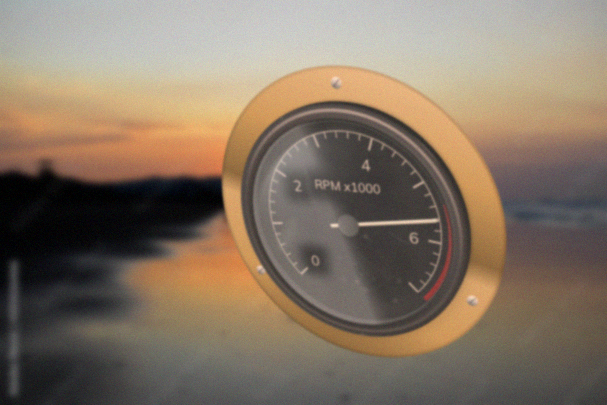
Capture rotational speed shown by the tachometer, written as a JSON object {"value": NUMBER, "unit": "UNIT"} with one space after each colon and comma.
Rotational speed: {"value": 5600, "unit": "rpm"}
